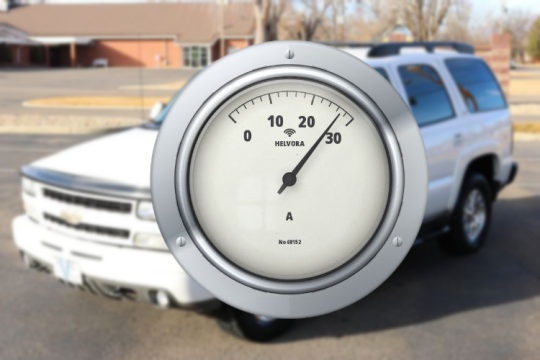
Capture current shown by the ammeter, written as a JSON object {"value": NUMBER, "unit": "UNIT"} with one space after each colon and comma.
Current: {"value": 27, "unit": "A"}
